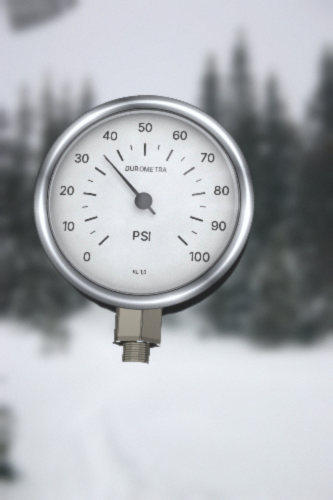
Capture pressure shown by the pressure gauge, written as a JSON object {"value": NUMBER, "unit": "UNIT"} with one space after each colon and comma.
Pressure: {"value": 35, "unit": "psi"}
